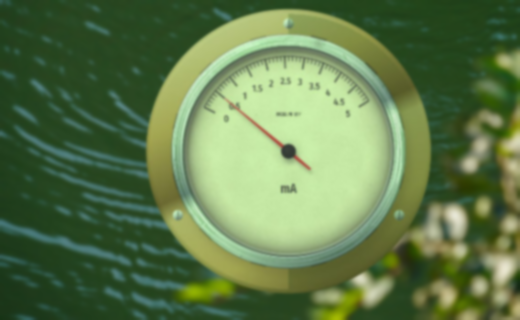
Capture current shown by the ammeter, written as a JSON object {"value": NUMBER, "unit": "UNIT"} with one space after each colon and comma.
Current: {"value": 0.5, "unit": "mA"}
